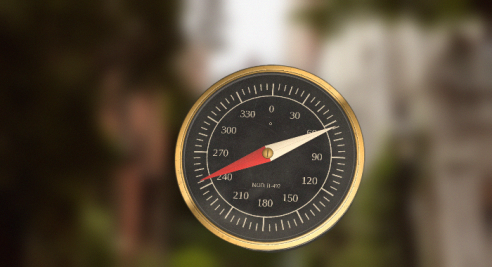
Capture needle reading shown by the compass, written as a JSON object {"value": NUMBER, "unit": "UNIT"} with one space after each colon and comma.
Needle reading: {"value": 245, "unit": "°"}
